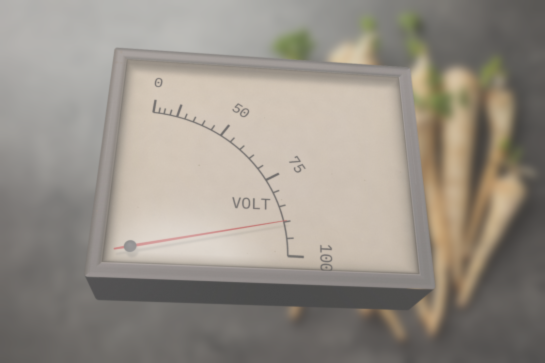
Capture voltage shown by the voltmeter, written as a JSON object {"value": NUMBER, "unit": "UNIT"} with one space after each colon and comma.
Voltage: {"value": 90, "unit": "V"}
